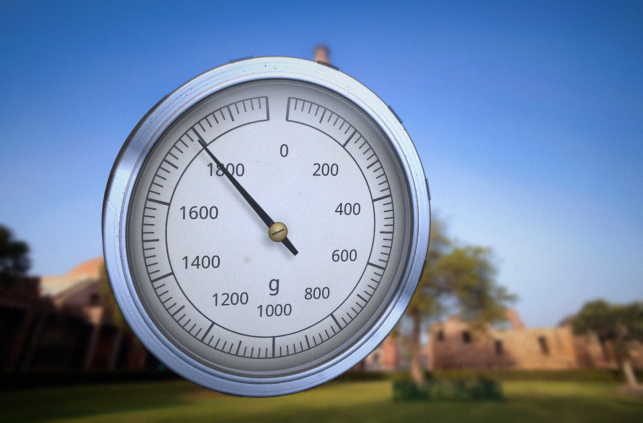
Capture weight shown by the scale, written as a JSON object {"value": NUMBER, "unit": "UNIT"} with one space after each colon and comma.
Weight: {"value": 1790, "unit": "g"}
